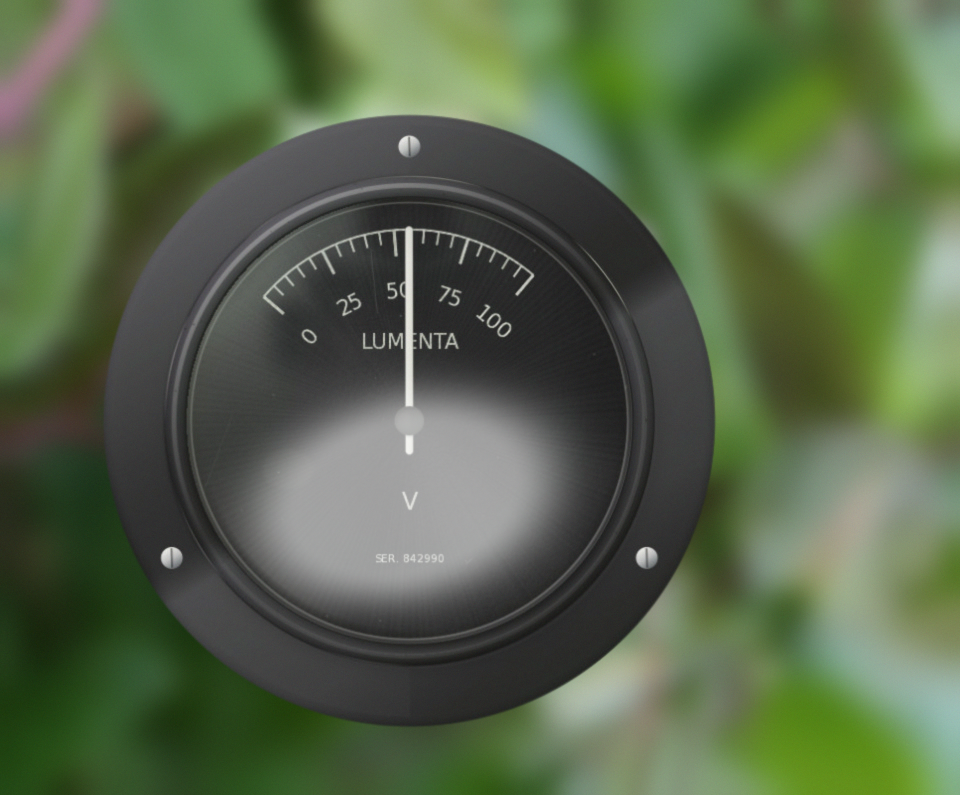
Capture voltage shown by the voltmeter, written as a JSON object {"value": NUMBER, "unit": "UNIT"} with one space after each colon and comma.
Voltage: {"value": 55, "unit": "V"}
